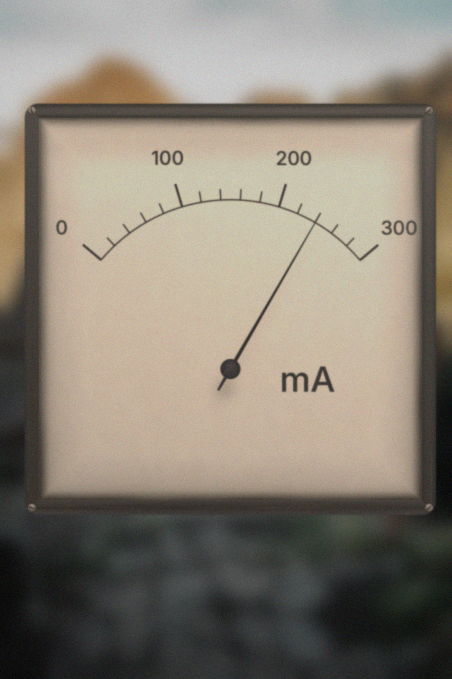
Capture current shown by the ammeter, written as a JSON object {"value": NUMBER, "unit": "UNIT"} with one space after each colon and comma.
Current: {"value": 240, "unit": "mA"}
